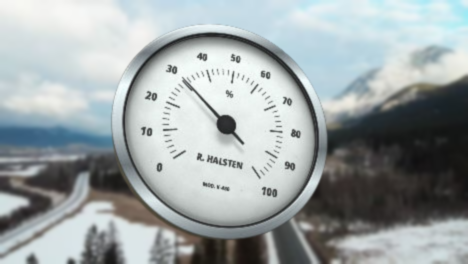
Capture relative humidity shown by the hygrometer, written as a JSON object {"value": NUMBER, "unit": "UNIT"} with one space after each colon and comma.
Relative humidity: {"value": 30, "unit": "%"}
